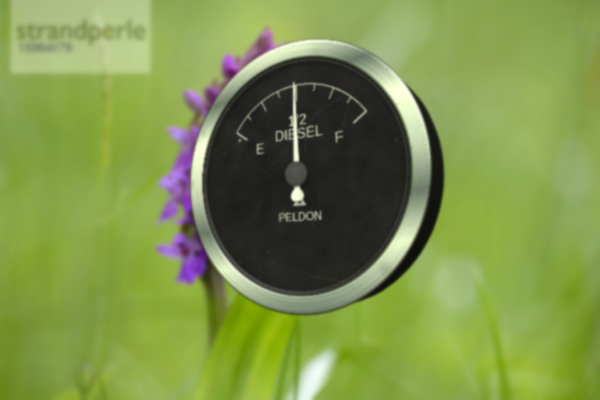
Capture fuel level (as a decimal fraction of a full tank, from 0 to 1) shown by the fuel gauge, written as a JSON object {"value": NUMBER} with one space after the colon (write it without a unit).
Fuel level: {"value": 0.5}
